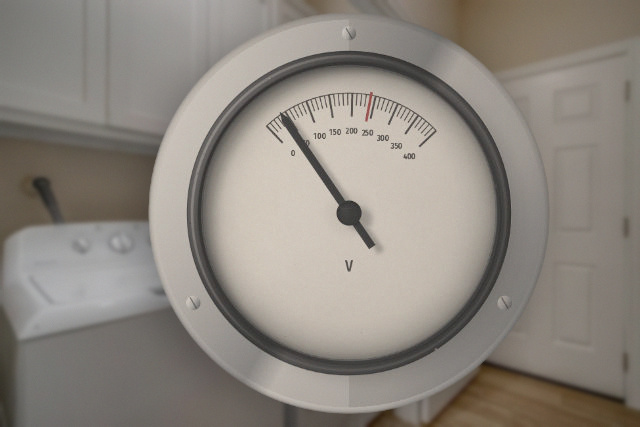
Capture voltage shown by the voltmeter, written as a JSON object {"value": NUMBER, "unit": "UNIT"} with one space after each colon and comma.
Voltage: {"value": 40, "unit": "V"}
